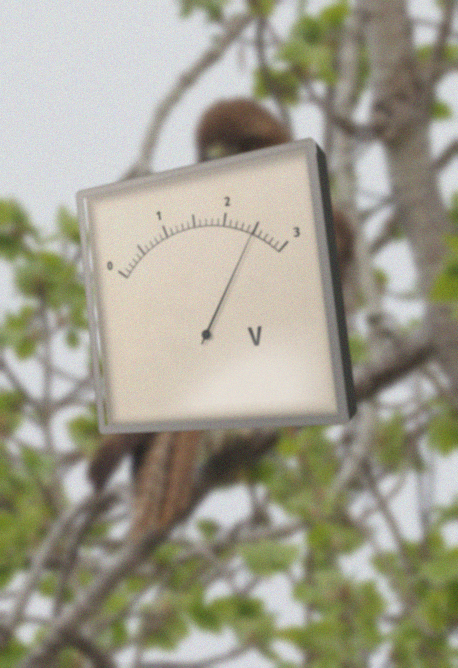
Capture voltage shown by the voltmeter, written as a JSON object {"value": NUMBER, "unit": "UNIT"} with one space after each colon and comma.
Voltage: {"value": 2.5, "unit": "V"}
